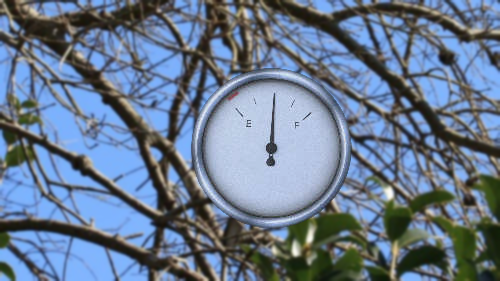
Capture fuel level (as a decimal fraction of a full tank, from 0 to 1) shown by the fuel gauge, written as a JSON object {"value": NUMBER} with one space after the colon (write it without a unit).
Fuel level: {"value": 0.5}
